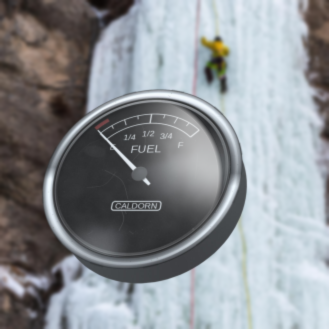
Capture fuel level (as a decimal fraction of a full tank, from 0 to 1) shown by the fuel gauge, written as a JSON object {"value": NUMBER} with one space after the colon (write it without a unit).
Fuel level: {"value": 0}
